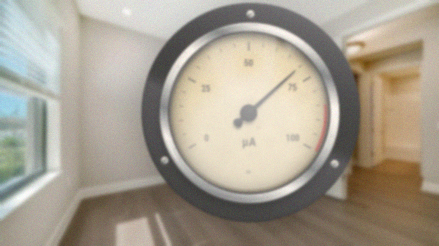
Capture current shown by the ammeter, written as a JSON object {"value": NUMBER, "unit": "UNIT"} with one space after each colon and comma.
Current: {"value": 70, "unit": "µA"}
